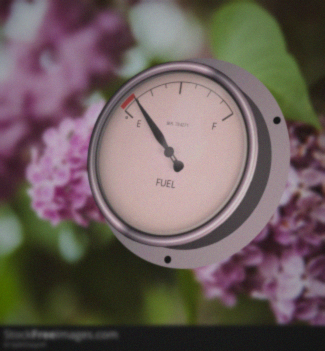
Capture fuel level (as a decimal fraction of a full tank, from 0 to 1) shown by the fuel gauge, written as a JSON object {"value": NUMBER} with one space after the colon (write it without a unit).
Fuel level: {"value": 0.125}
